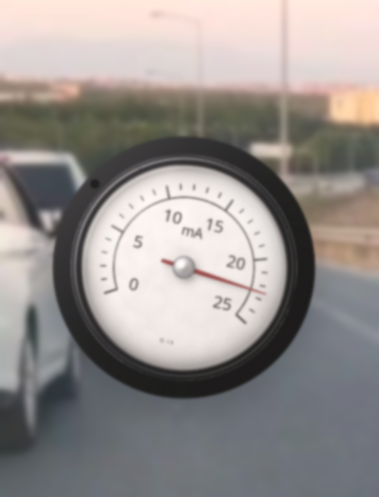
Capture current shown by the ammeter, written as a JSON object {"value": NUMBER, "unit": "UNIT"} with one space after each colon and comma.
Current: {"value": 22.5, "unit": "mA"}
